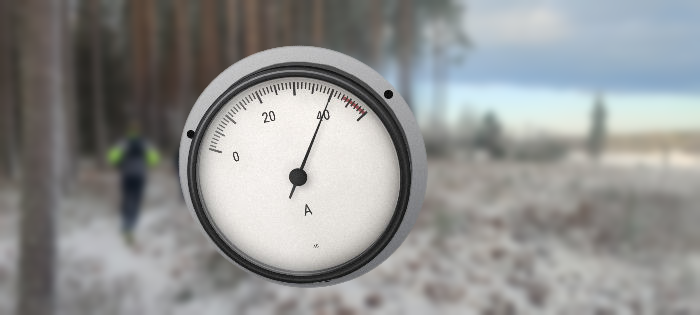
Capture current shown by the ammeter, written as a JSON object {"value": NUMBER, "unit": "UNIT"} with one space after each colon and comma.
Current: {"value": 40, "unit": "A"}
